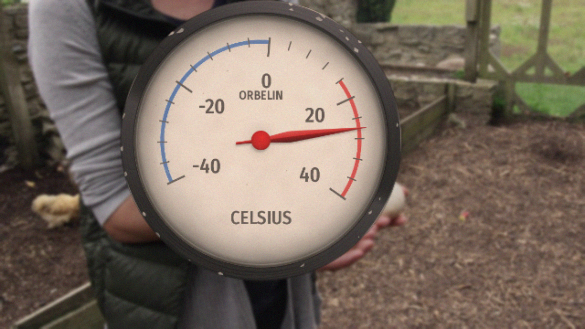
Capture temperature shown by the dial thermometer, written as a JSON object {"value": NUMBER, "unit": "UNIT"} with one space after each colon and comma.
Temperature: {"value": 26, "unit": "°C"}
